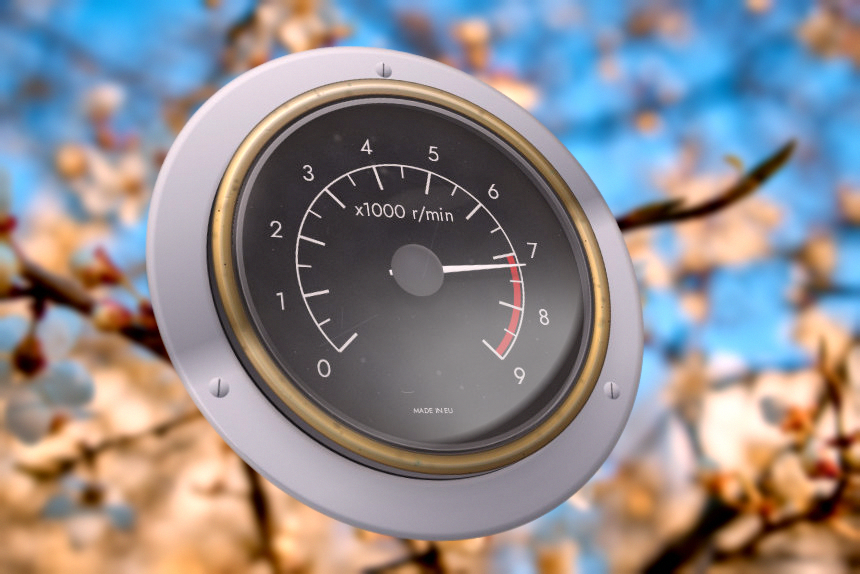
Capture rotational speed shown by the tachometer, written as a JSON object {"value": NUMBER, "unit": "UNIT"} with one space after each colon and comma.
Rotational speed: {"value": 7250, "unit": "rpm"}
